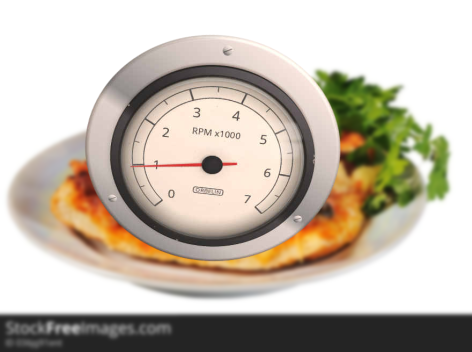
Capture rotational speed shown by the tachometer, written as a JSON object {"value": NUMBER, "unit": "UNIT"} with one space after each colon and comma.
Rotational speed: {"value": 1000, "unit": "rpm"}
